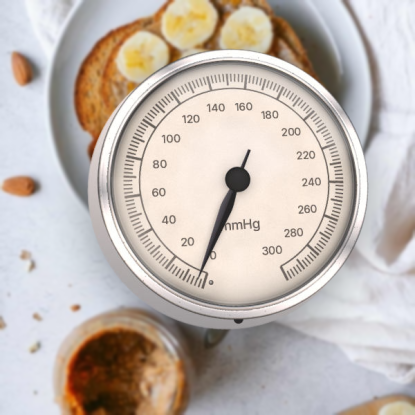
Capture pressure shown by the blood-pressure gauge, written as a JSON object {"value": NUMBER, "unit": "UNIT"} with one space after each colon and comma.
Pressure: {"value": 4, "unit": "mmHg"}
